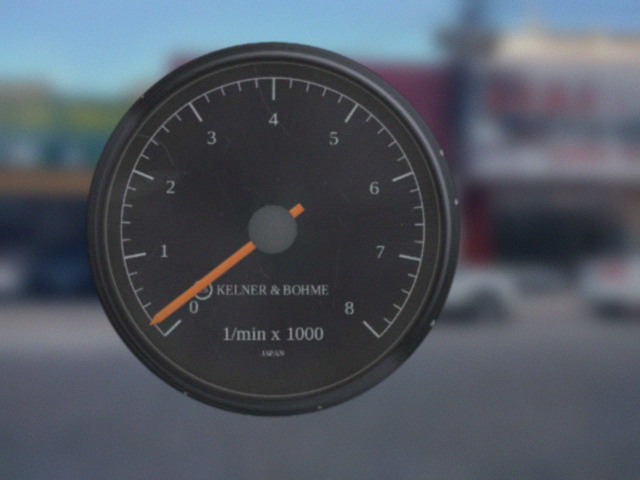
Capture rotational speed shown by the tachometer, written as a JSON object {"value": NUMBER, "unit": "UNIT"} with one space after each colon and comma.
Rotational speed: {"value": 200, "unit": "rpm"}
